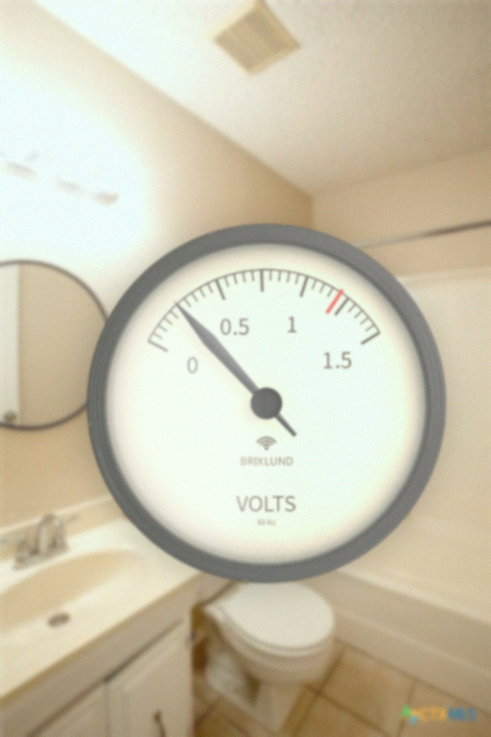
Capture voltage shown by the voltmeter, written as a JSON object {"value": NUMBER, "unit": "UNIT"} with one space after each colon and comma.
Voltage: {"value": 0.25, "unit": "V"}
